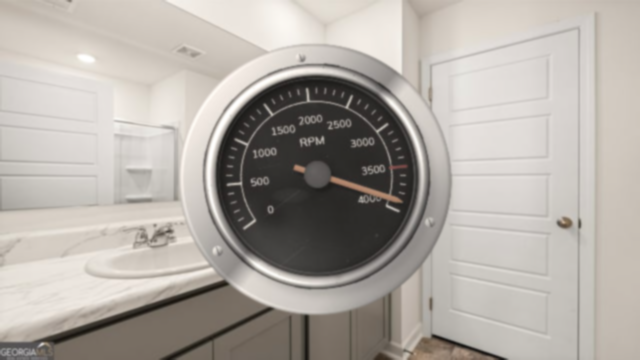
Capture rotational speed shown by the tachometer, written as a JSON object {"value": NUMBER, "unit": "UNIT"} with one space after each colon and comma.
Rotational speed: {"value": 3900, "unit": "rpm"}
